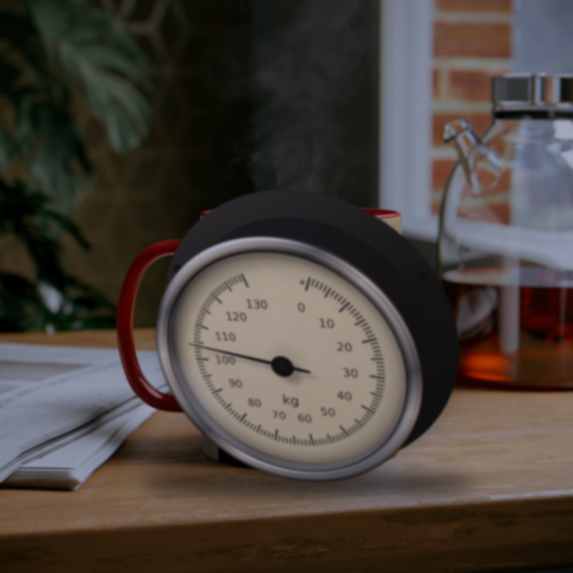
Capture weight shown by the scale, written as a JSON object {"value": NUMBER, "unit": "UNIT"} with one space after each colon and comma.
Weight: {"value": 105, "unit": "kg"}
